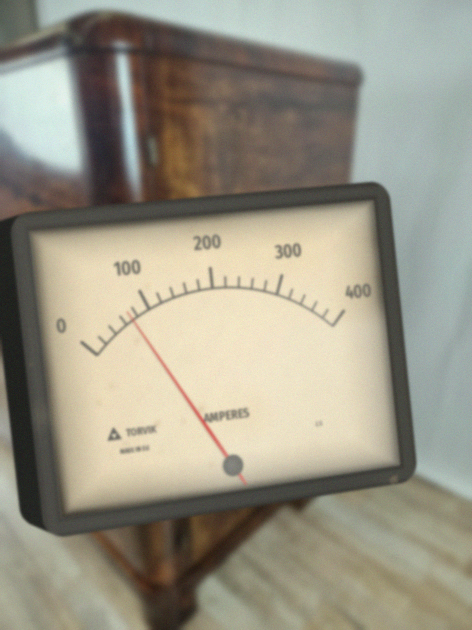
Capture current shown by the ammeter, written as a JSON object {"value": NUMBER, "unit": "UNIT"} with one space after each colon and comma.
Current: {"value": 70, "unit": "A"}
